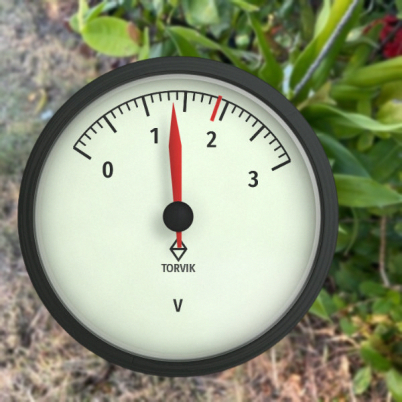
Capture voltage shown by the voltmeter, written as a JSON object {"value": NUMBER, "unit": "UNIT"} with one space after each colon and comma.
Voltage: {"value": 1.35, "unit": "V"}
